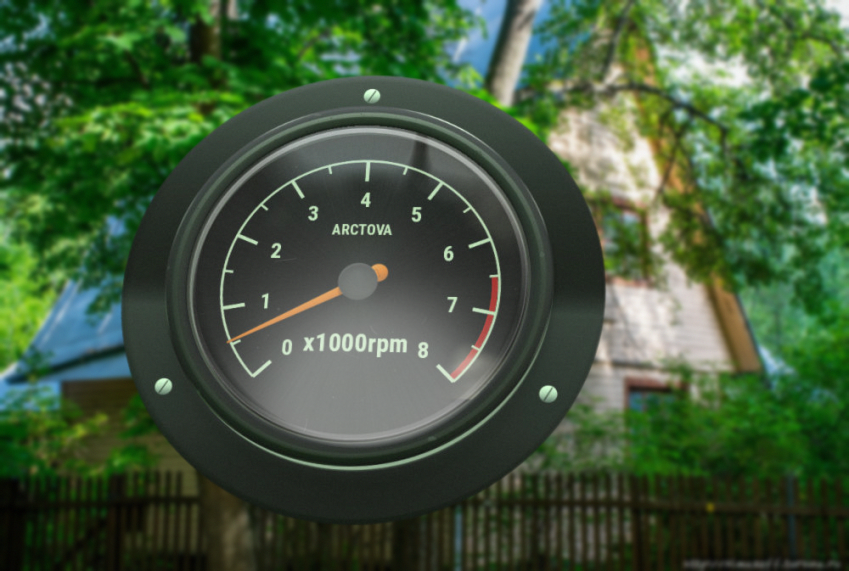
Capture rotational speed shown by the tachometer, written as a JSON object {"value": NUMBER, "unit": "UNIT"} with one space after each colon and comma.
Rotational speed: {"value": 500, "unit": "rpm"}
